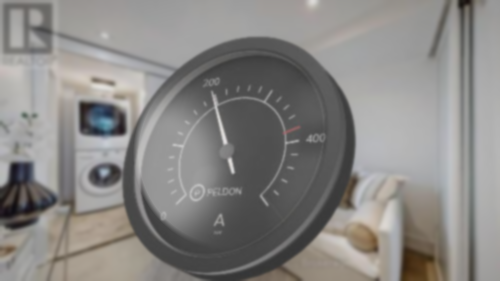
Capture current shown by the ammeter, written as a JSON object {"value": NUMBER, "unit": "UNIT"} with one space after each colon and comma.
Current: {"value": 200, "unit": "A"}
